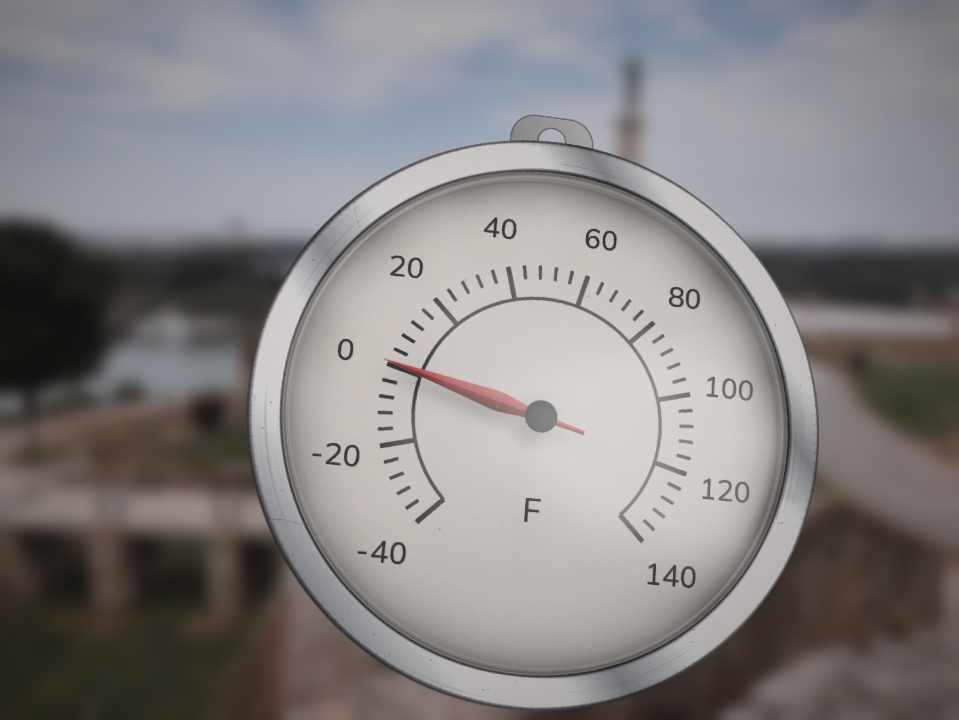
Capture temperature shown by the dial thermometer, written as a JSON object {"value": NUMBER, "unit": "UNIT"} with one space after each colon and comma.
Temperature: {"value": 0, "unit": "°F"}
